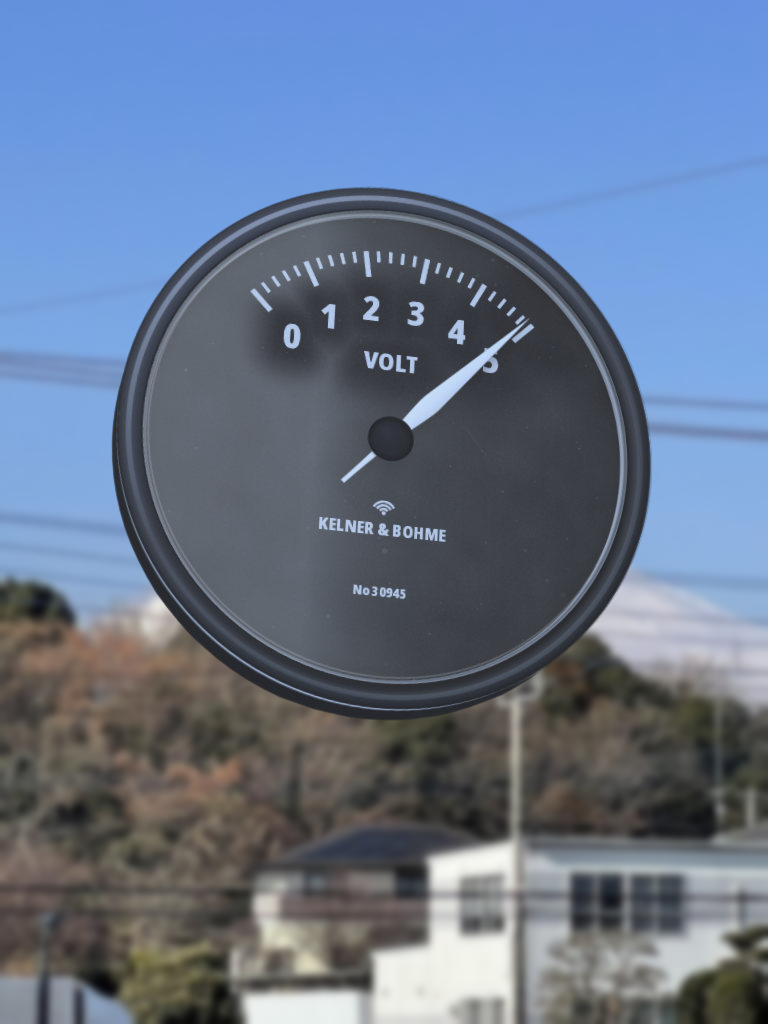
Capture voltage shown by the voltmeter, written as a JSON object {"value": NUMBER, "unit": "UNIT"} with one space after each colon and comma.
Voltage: {"value": 4.9, "unit": "V"}
